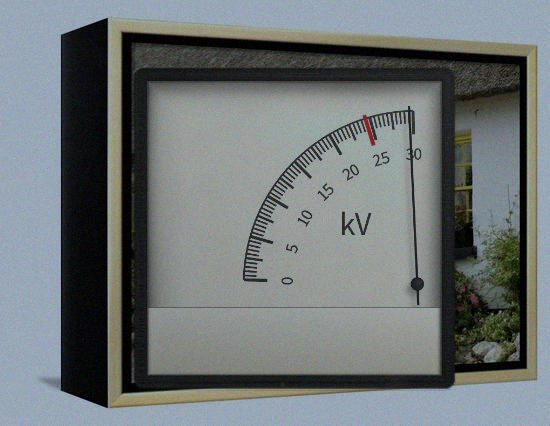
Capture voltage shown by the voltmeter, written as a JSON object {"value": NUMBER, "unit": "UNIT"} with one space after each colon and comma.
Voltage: {"value": 29.5, "unit": "kV"}
